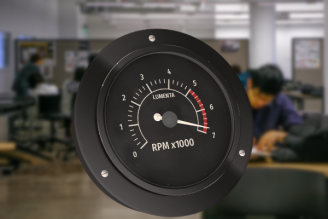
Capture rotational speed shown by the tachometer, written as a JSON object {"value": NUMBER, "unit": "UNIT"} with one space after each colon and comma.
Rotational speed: {"value": 6800, "unit": "rpm"}
